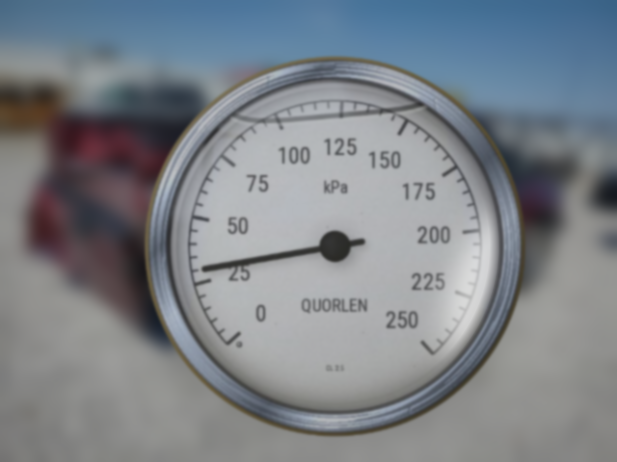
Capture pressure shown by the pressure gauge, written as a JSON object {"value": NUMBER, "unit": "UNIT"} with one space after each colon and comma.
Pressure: {"value": 30, "unit": "kPa"}
